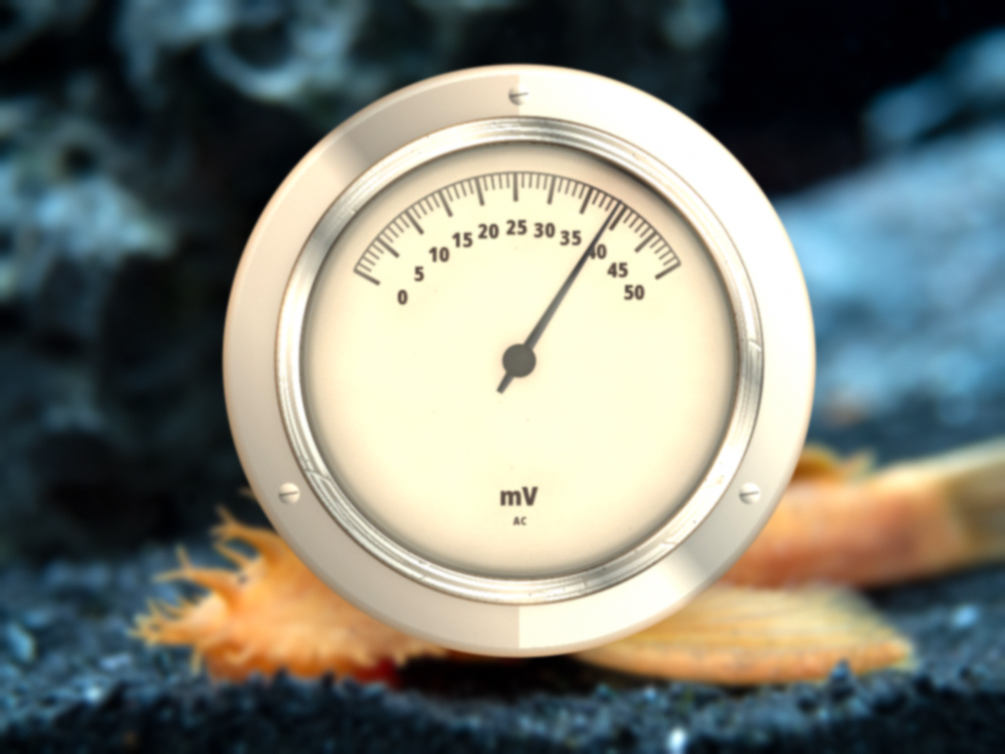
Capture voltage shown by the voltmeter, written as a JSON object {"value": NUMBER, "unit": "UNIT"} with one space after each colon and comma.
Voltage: {"value": 39, "unit": "mV"}
